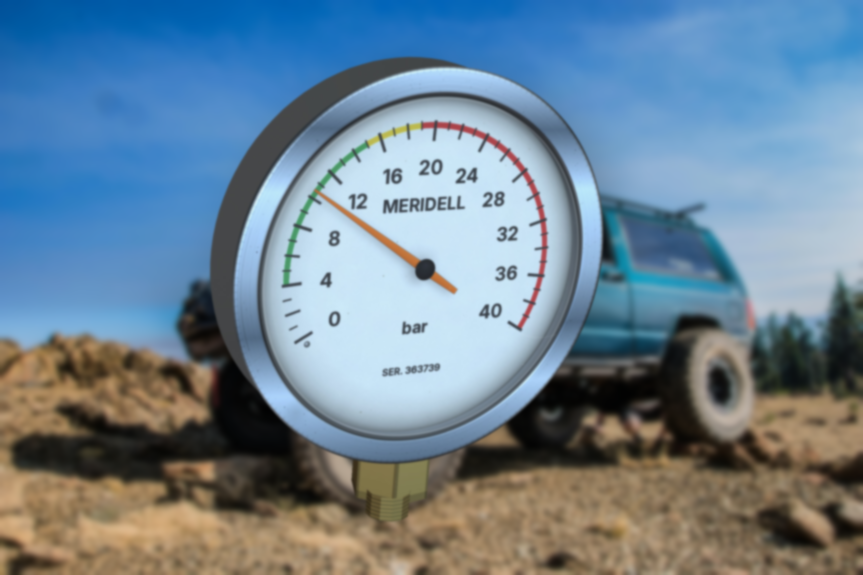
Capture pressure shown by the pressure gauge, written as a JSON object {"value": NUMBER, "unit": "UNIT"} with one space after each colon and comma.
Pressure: {"value": 10.5, "unit": "bar"}
